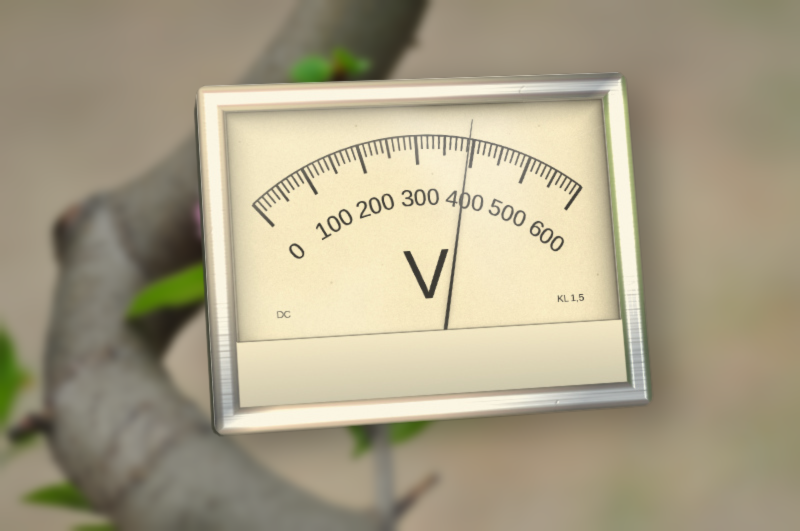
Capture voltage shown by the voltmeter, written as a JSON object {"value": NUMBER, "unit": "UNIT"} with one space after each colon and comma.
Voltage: {"value": 390, "unit": "V"}
